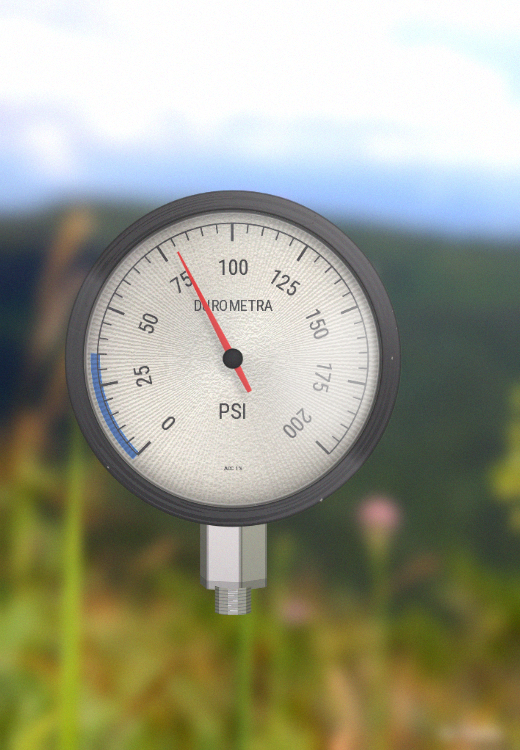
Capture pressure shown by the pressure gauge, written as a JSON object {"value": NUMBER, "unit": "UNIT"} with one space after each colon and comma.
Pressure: {"value": 80, "unit": "psi"}
